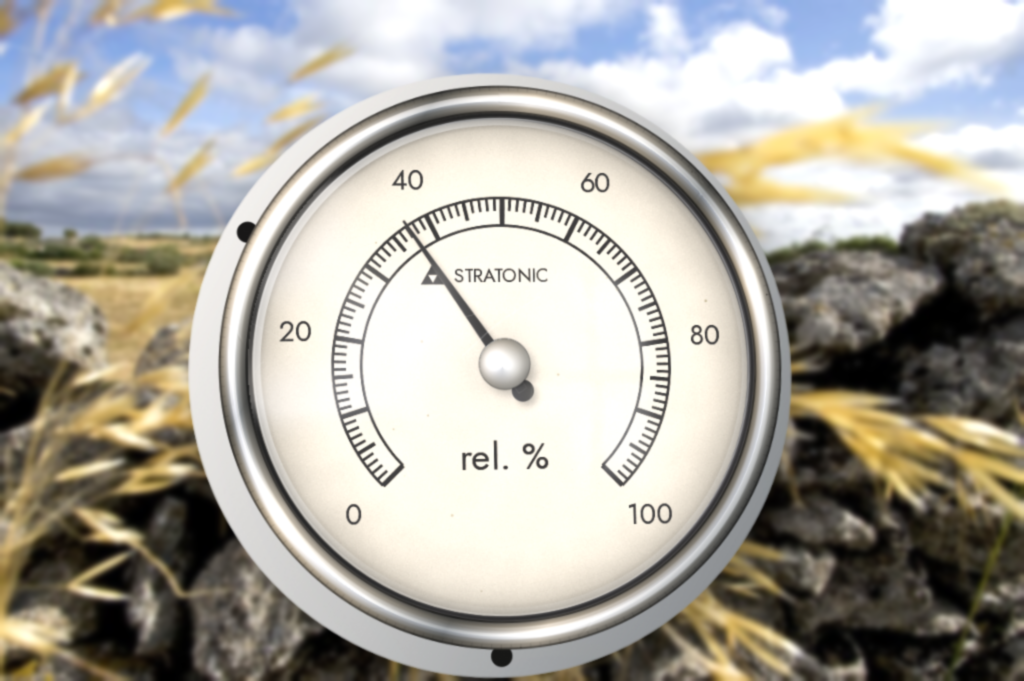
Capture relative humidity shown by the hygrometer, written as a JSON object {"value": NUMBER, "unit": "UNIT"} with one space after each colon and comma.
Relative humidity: {"value": 37, "unit": "%"}
